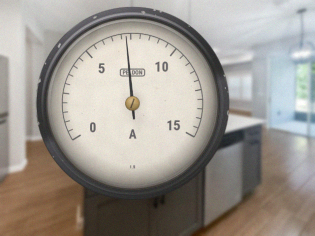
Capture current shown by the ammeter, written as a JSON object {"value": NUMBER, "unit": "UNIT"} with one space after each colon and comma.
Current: {"value": 7.25, "unit": "A"}
